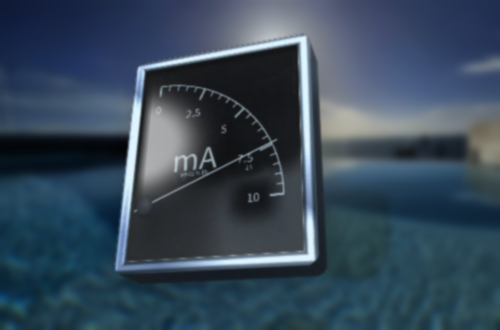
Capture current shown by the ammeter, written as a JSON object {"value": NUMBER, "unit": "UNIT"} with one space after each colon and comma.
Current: {"value": 7.5, "unit": "mA"}
